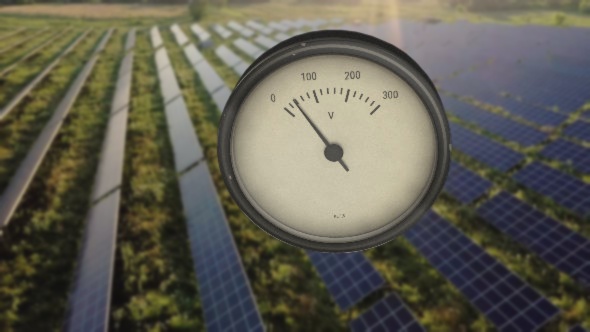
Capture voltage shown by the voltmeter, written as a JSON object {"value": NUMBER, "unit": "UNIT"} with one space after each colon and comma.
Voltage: {"value": 40, "unit": "V"}
